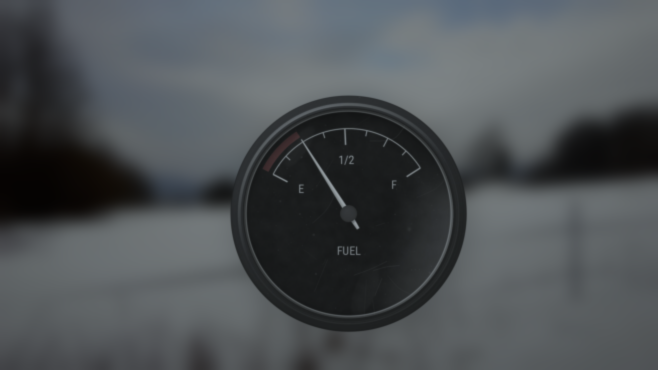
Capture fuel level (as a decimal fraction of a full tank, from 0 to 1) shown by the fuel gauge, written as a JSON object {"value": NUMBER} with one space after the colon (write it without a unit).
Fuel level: {"value": 0.25}
